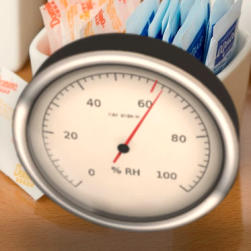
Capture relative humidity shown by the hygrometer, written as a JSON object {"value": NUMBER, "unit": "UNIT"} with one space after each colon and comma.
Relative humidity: {"value": 62, "unit": "%"}
